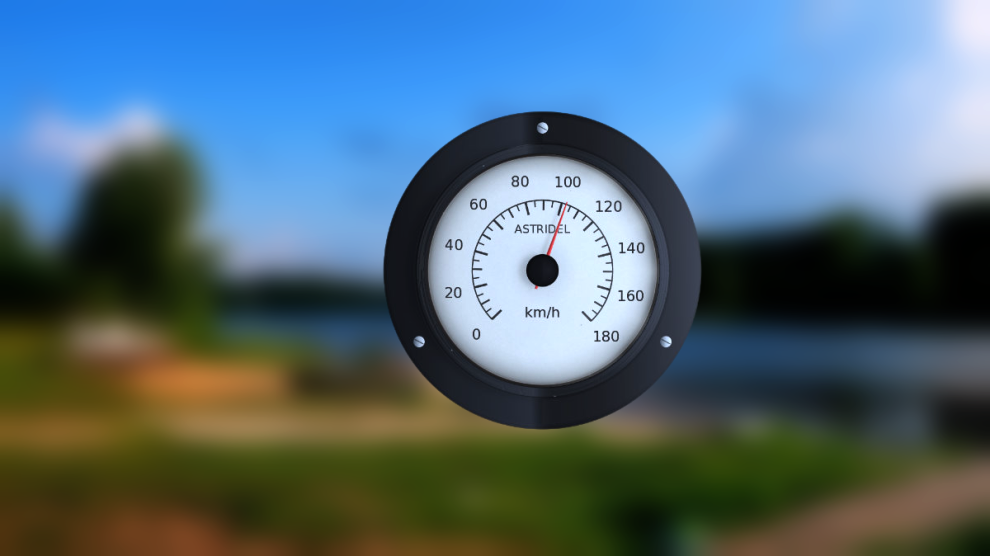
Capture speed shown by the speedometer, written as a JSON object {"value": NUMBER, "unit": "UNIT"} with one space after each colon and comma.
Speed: {"value": 102.5, "unit": "km/h"}
